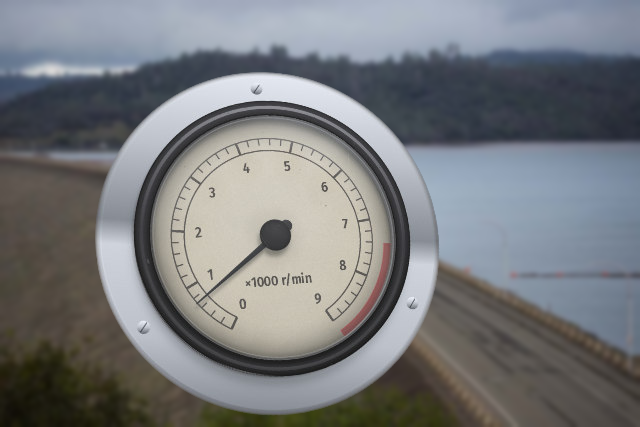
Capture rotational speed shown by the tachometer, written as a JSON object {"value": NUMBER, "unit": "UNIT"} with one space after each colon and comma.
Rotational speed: {"value": 700, "unit": "rpm"}
